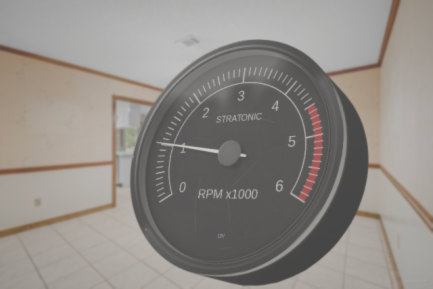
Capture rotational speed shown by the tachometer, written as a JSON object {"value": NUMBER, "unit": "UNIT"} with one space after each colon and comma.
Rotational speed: {"value": 1000, "unit": "rpm"}
